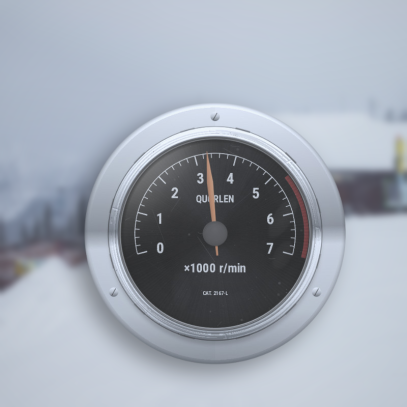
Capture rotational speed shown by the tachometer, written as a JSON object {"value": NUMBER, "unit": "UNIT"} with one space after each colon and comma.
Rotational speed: {"value": 3300, "unit": "rpm"}
